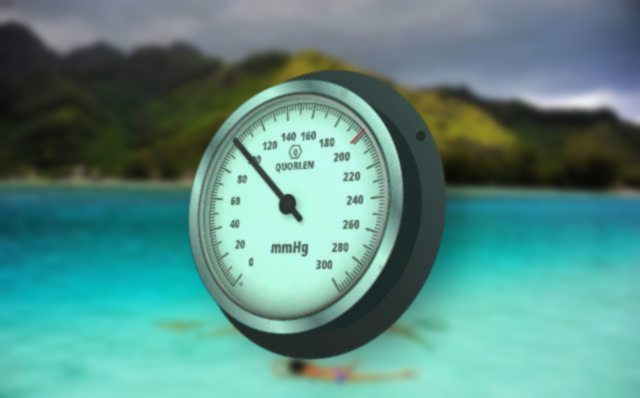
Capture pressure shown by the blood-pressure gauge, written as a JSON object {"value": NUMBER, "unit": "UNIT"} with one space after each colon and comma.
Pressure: {"value": 100, "unit": "mmHg"}
